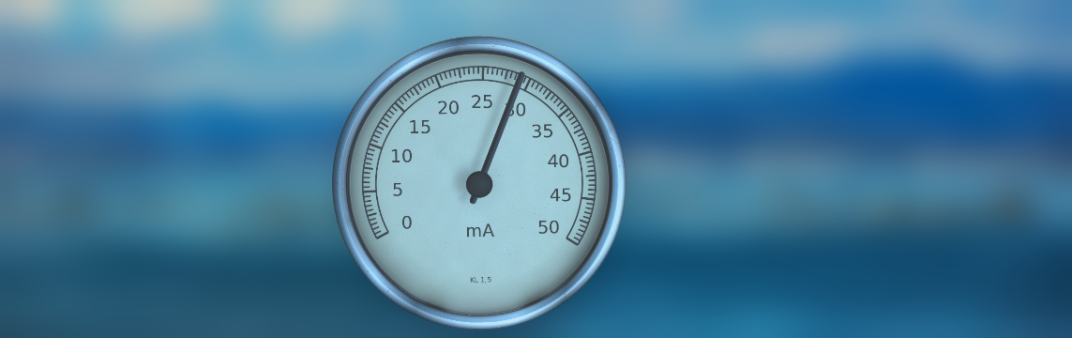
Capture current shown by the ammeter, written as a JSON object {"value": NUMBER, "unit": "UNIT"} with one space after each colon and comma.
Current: {"value": 29, "unit": "mA"}
